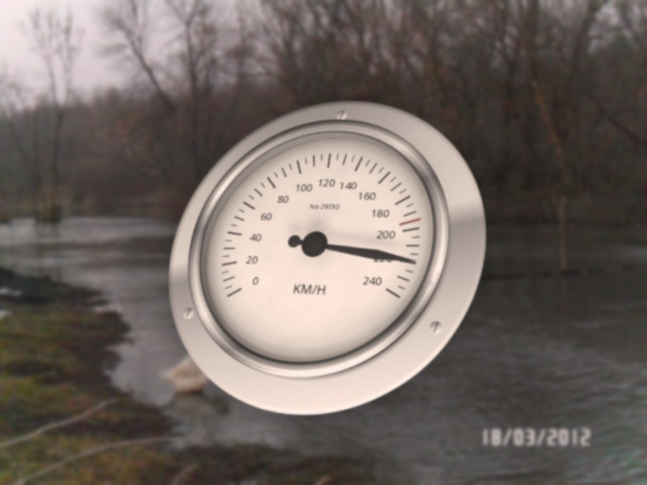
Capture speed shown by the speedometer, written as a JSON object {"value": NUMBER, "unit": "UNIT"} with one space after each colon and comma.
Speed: {"value": 220, "unit": "km/h"}
